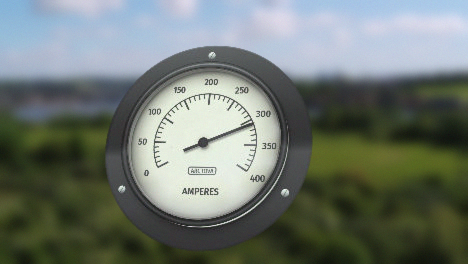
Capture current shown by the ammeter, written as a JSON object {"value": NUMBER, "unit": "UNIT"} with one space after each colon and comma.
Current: {"value": 310, "unit": "A"}
